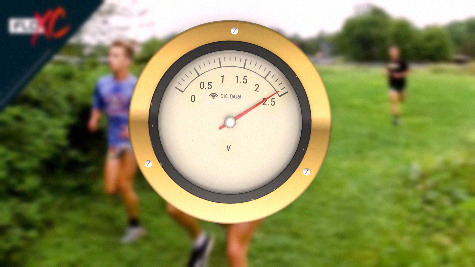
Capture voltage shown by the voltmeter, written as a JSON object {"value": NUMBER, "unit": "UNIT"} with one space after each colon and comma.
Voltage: {"value": 2.4, "unit": "V"}
